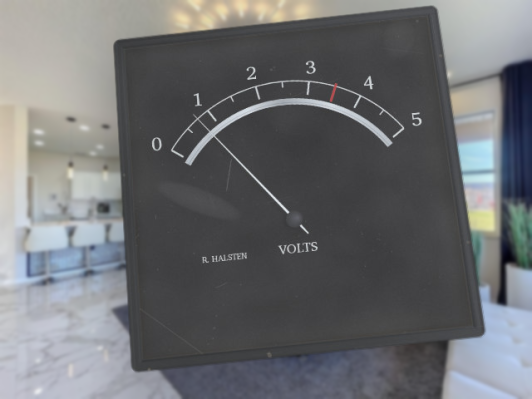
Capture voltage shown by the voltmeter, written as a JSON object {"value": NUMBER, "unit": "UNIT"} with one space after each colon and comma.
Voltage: {"value": 0.75, "unit": "V"}
